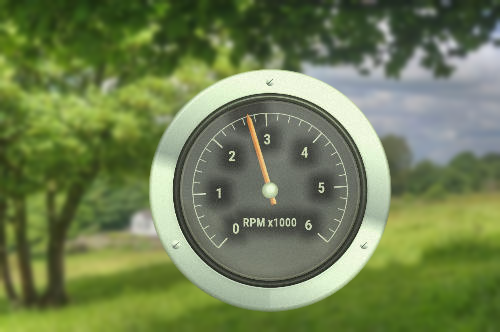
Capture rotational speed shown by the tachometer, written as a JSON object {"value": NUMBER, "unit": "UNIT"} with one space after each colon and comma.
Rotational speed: {"value": 2700, "unit": "rpm"}
